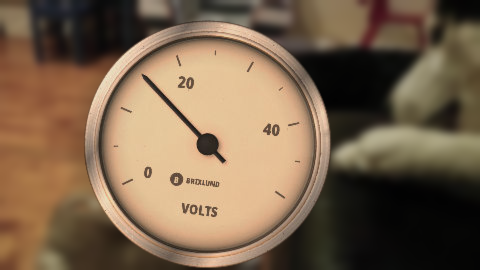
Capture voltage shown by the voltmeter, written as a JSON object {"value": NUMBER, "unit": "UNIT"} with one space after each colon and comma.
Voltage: {"value": 15, "unit": "V"}
